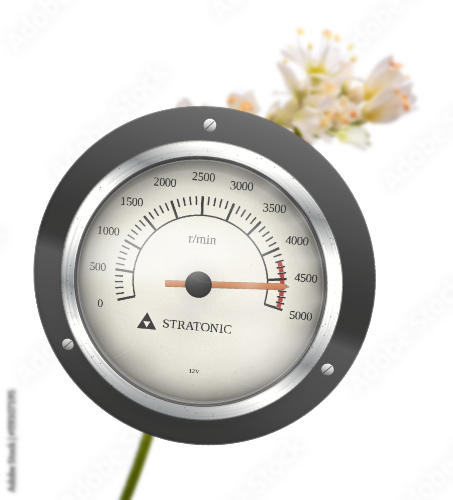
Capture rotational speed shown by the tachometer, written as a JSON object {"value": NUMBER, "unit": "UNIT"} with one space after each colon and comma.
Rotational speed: {"value": 4600, "unit": "rpm"}
